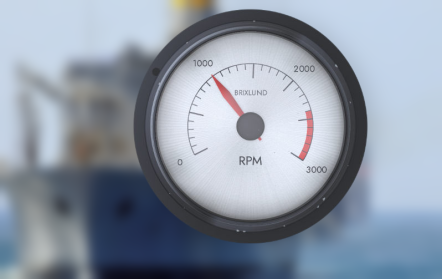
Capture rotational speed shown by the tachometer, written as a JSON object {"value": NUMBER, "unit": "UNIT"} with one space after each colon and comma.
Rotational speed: {"value": 1000, "unit": "rpm"}
